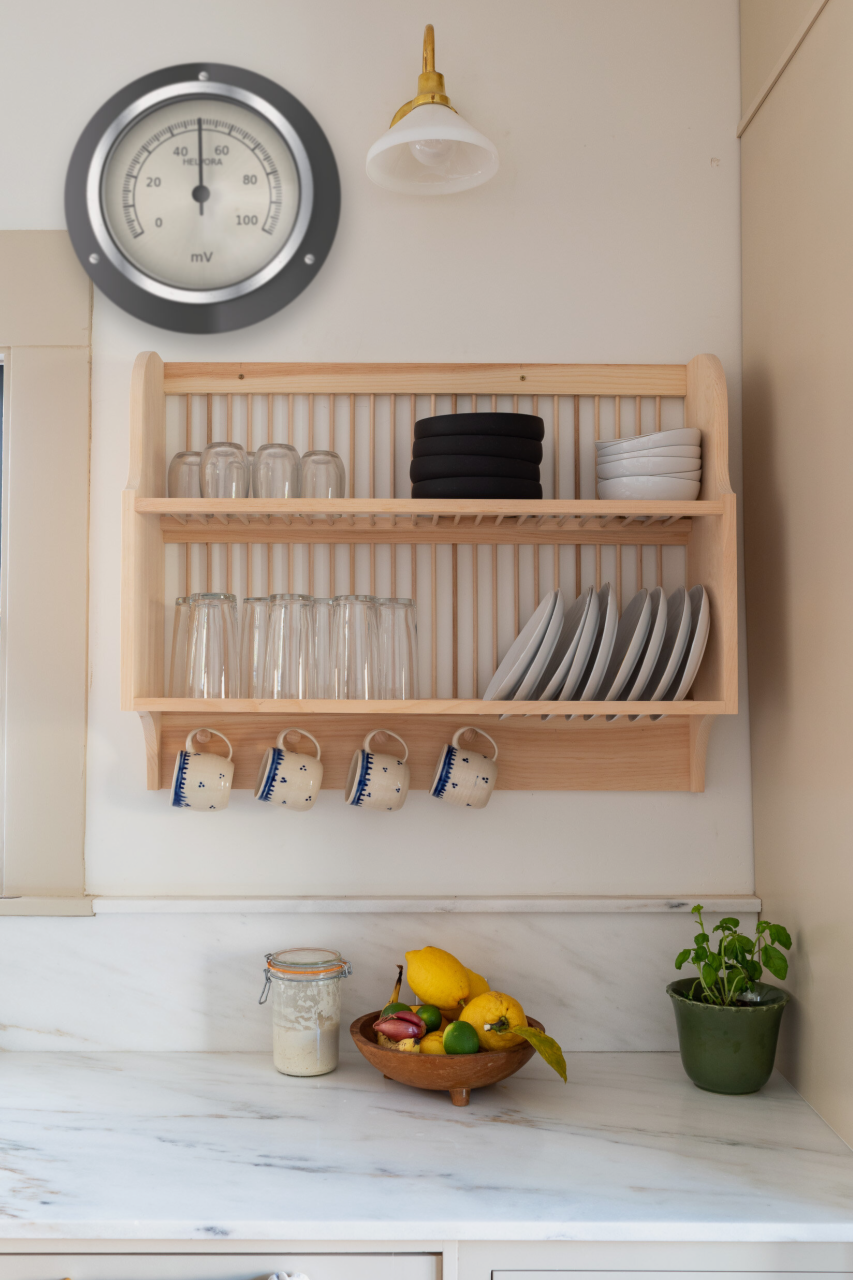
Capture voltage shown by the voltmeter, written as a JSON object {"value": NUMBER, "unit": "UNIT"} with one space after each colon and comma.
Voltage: {"value": 50, "unit": "mV"}
